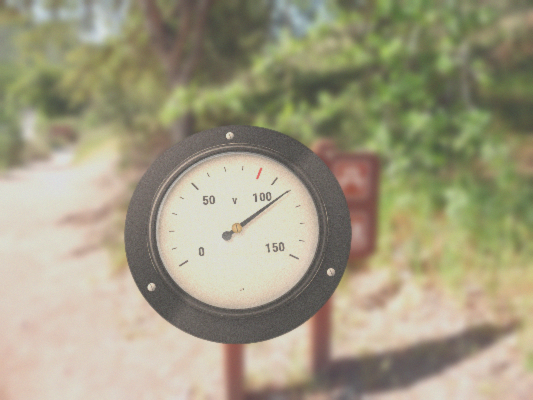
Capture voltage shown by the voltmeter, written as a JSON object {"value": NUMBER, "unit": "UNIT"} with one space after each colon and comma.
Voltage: {"value": 110, "unit": "V"}
